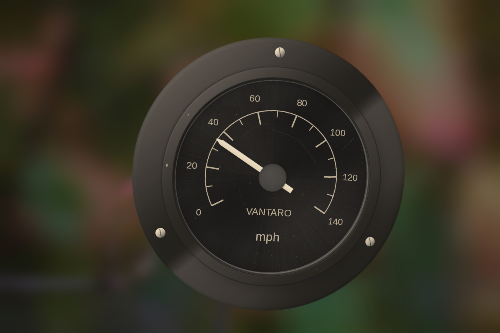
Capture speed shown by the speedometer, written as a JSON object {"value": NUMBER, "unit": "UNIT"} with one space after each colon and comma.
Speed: {"value": 35, "unit": "mph"}
